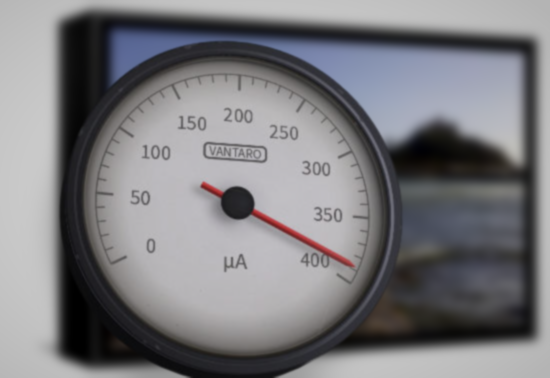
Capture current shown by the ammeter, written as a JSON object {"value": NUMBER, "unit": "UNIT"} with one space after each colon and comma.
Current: {"value": 390, "unit": "µA"}
